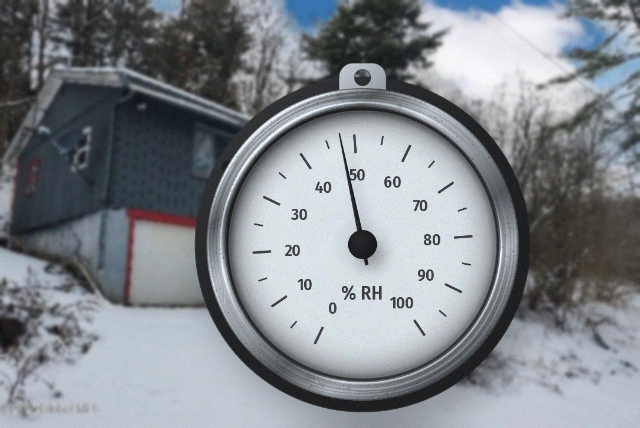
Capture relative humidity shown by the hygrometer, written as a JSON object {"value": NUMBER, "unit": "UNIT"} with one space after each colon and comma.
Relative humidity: {"value": 47.5, "unit": "%"}
